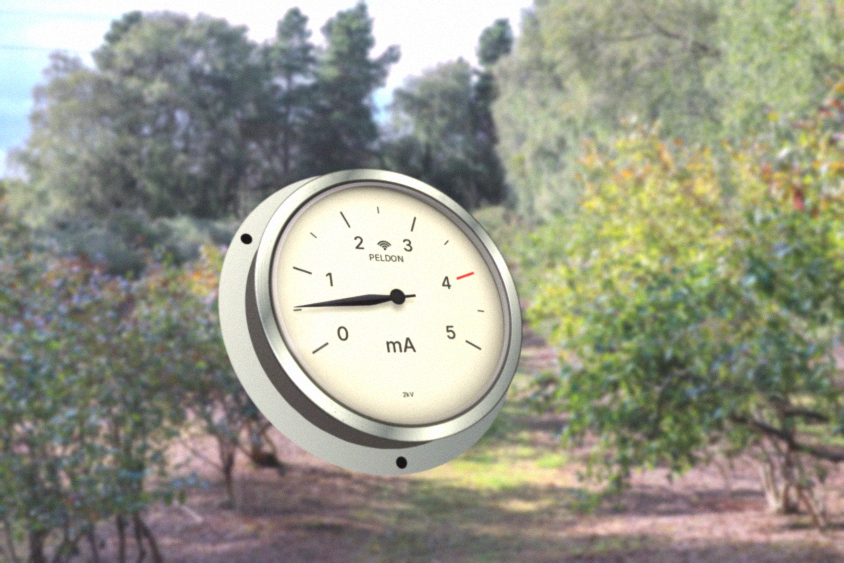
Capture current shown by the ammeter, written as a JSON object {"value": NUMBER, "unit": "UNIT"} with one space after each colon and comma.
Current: {"value": 0.5, "unit": "mA"}
